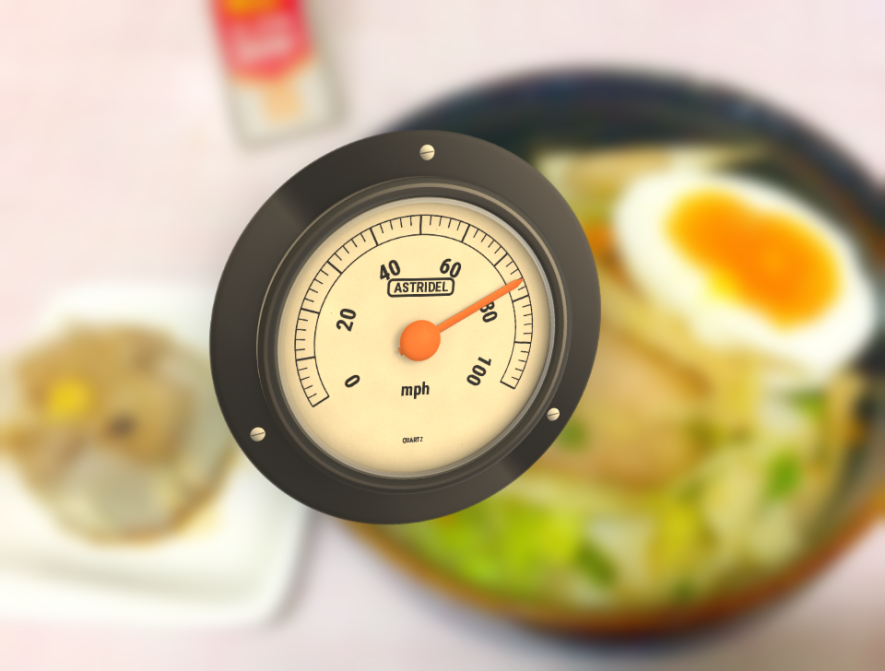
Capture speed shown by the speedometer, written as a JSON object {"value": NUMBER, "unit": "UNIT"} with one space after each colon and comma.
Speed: {"value": 76, "unit": "mph"}
